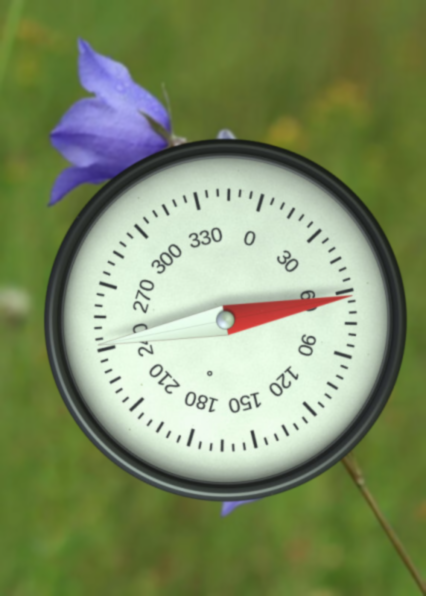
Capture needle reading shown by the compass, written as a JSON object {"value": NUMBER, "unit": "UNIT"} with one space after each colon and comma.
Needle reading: {"value": 62.5, "unit": "°"}
